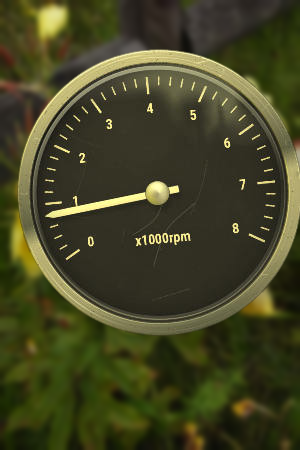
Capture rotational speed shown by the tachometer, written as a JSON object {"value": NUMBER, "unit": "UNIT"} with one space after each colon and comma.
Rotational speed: {"value": 800, "unit": "rpm"}
